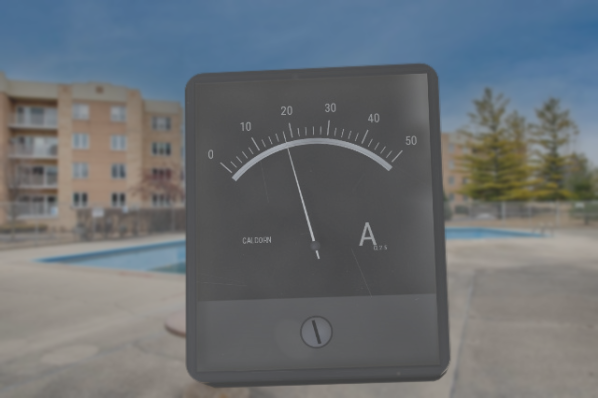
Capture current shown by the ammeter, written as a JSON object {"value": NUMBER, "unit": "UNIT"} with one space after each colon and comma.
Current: {"value": 18, "unit": "A"}
